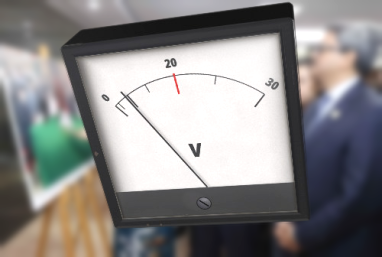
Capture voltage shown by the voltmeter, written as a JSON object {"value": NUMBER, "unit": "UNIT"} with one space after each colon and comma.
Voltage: {"value": 10, "unit": "V"}
